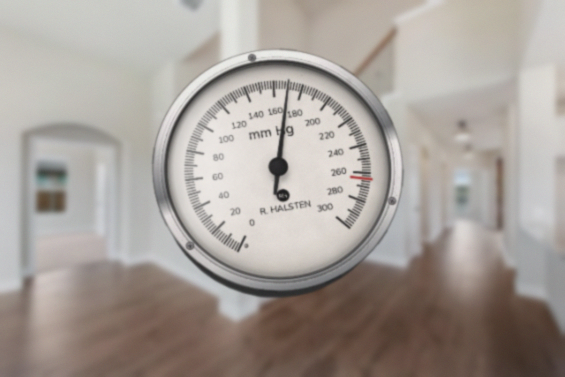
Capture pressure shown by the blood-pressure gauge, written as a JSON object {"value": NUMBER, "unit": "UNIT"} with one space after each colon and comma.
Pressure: {"value": 170, "unit": "mmHg"}
